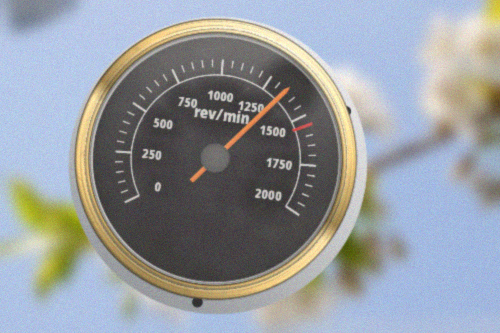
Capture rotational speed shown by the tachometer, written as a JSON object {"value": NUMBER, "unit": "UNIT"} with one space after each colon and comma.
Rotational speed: {"value": 1350, "unit": "rpm"}
